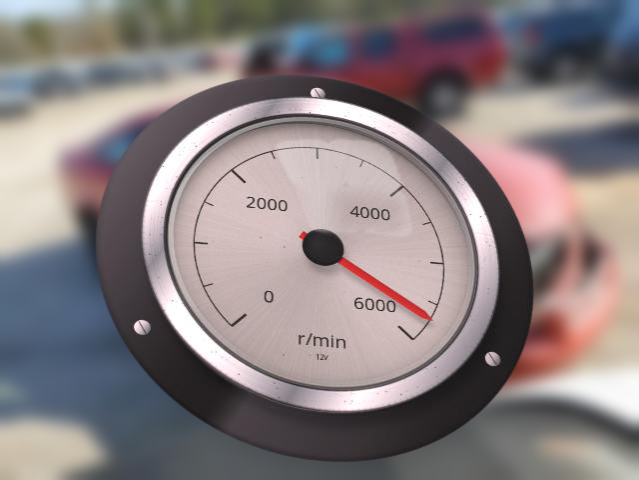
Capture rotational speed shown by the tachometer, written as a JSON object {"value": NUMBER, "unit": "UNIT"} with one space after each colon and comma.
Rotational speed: {"value": 5750, "unit": "rpm"}
